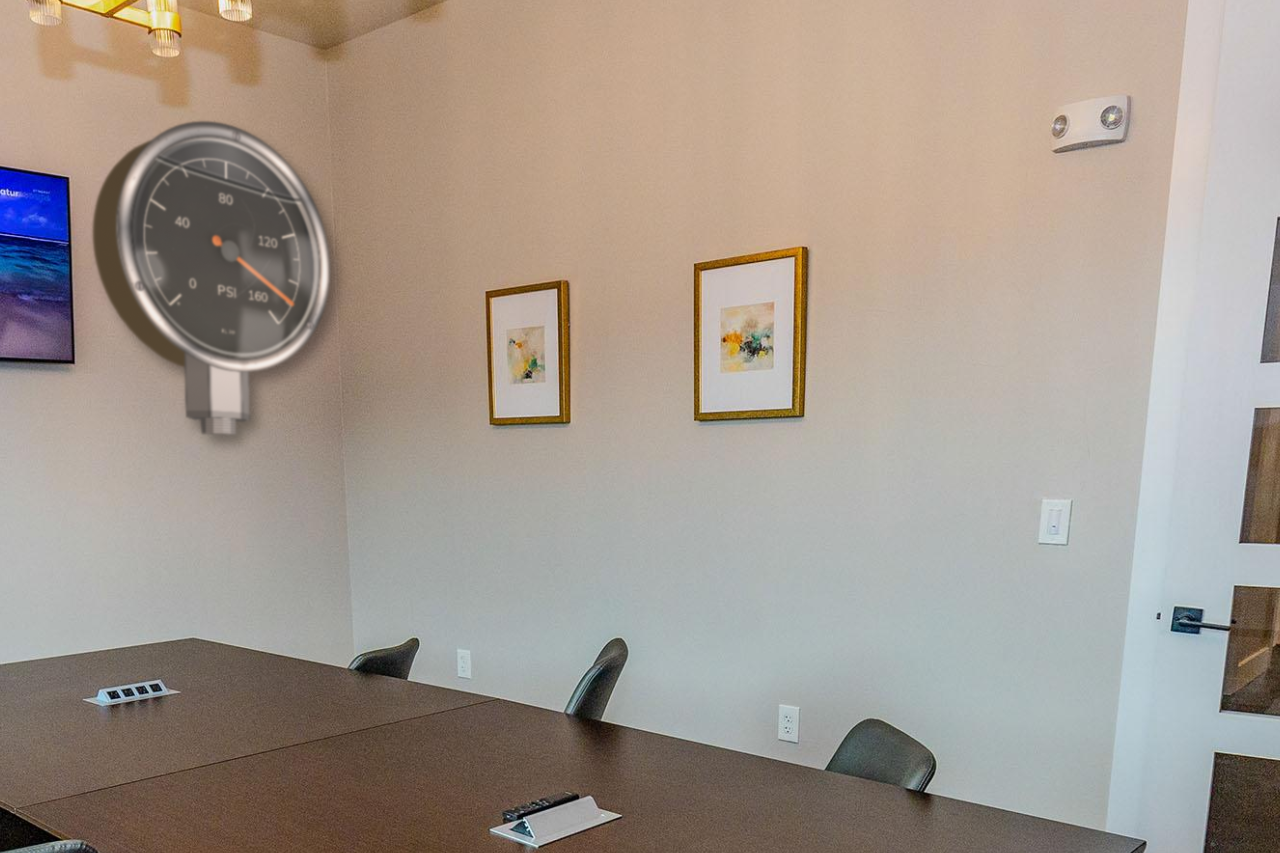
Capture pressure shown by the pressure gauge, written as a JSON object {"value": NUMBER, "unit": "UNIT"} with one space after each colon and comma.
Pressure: {"value": 150, "unit": "psi"}
